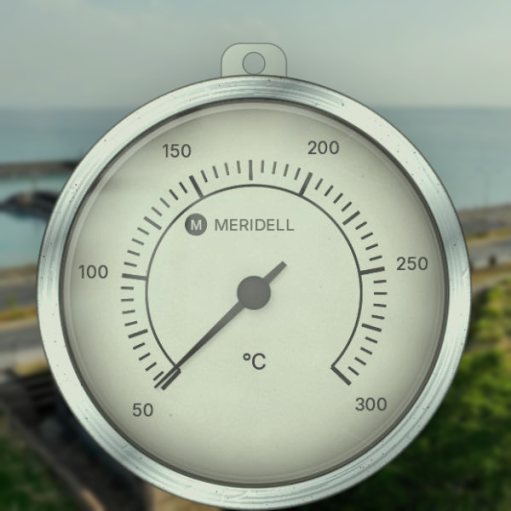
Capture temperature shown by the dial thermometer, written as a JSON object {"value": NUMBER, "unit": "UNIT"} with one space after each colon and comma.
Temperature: {"value": 52.5, "unit": "°C"}
